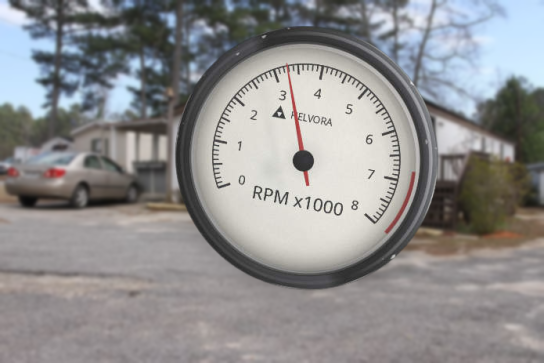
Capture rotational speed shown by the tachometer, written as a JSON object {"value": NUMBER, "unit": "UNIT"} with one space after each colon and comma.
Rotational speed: {"value": 3300, "unit": "rpm"}
